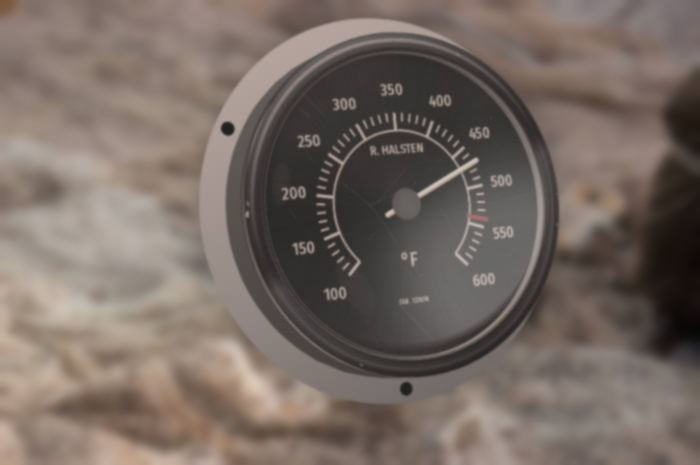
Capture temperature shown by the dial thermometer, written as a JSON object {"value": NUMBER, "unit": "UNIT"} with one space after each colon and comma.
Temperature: {"value": 470, "unit": "°F"}
